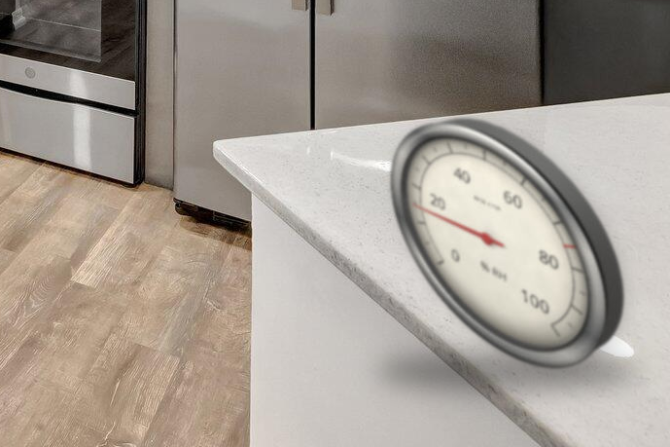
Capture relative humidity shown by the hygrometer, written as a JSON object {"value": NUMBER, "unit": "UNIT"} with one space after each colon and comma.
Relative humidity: {"value": 15, "unit": "%"}
